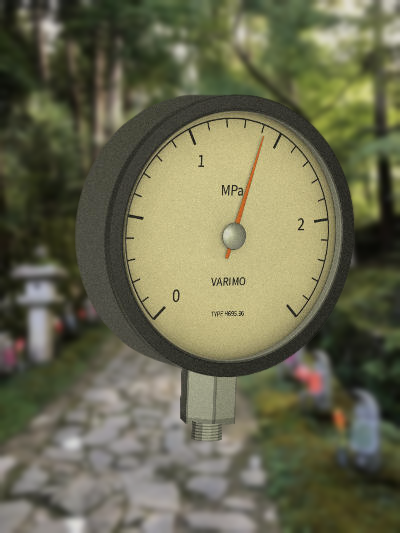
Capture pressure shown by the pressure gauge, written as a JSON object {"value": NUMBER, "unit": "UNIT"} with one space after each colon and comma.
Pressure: {"value": 1.4, "unit": "MPa"}
